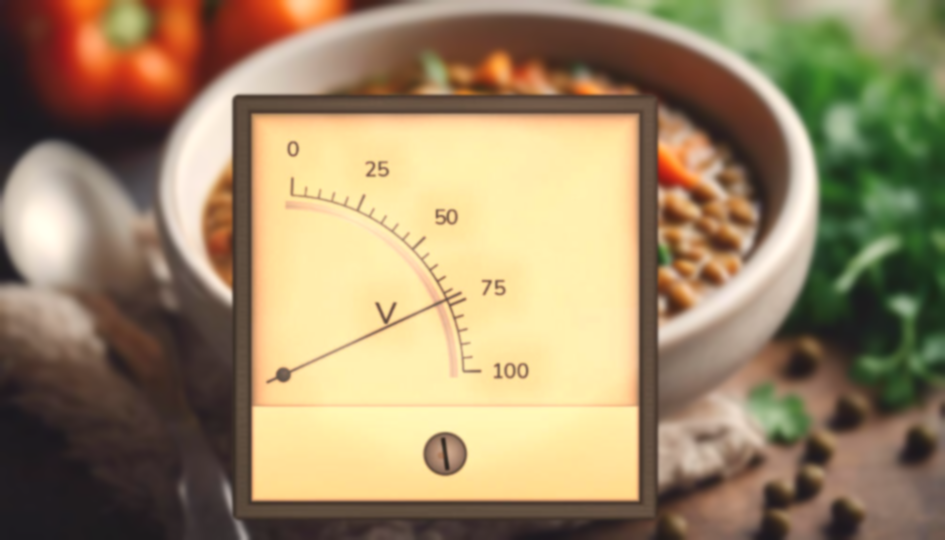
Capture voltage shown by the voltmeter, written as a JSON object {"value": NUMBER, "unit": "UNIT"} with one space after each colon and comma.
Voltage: {"value": 72.5, "unit": "V"}
